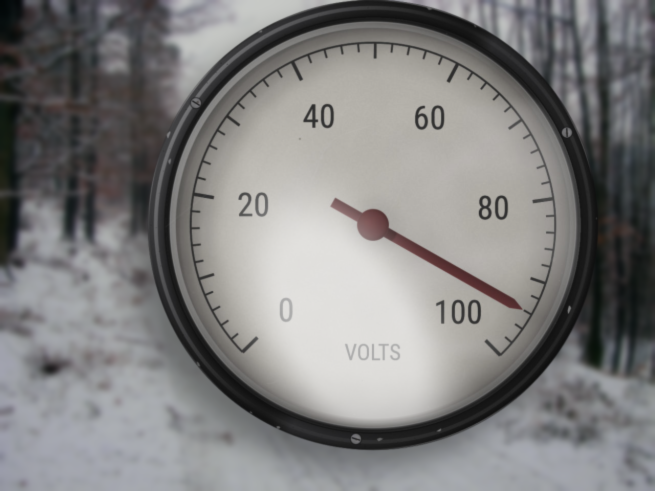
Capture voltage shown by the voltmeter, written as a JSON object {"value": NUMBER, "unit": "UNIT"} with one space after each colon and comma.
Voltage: {"value": 94, "unit": "V"}
